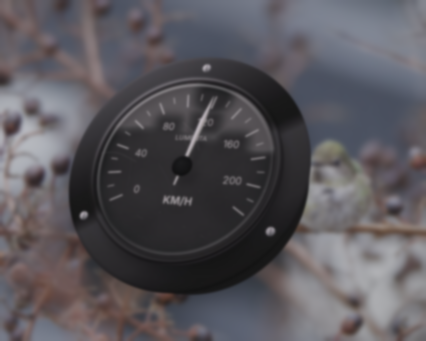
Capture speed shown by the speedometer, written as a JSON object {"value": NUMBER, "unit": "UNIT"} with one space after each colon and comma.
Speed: {"value": 120, "unit": "km/h"}
